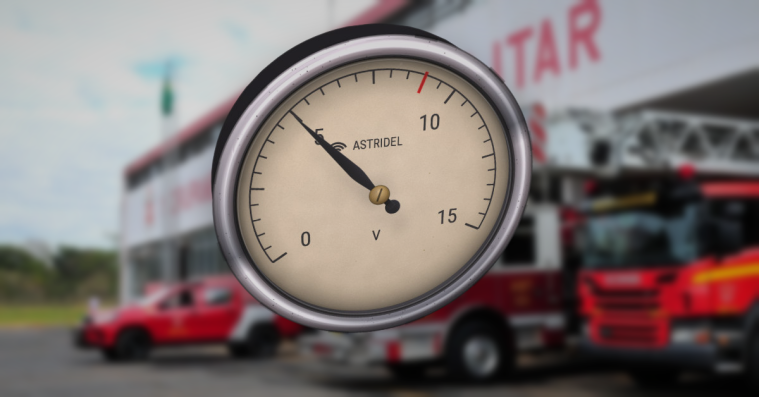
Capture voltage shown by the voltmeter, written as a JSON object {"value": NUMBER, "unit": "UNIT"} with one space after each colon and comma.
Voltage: {"value": 5, "unit": "V"}
